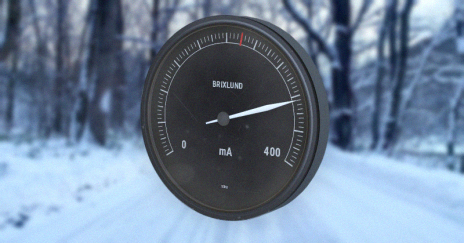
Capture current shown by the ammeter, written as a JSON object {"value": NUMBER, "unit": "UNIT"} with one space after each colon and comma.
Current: {"value": 325, "unit": "mA"}
